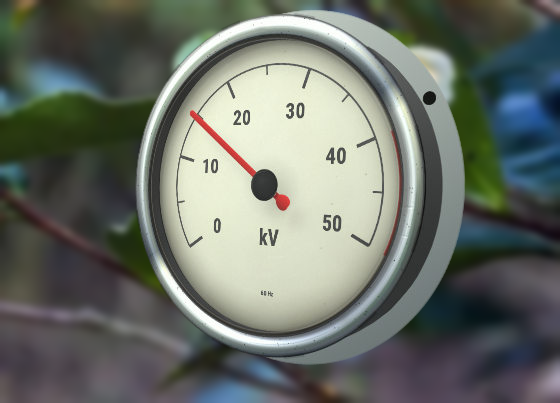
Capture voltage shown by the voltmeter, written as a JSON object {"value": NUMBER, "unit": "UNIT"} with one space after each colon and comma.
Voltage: {"value": 15, "unit": "kV"}
